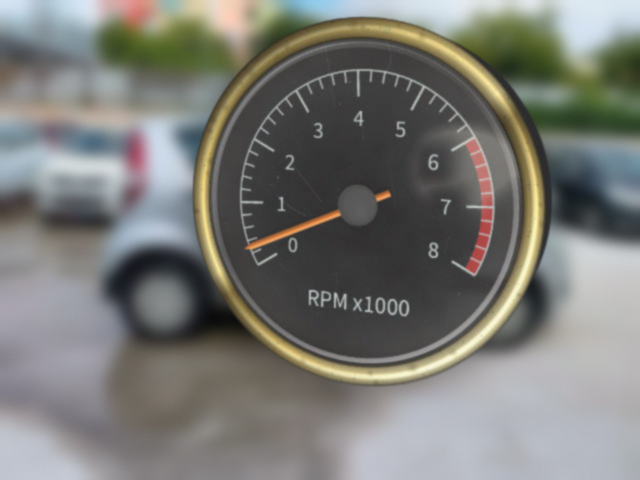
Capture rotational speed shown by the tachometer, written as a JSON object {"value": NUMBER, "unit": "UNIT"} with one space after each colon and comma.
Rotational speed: {"value": 300, "unit": "rpm"}
